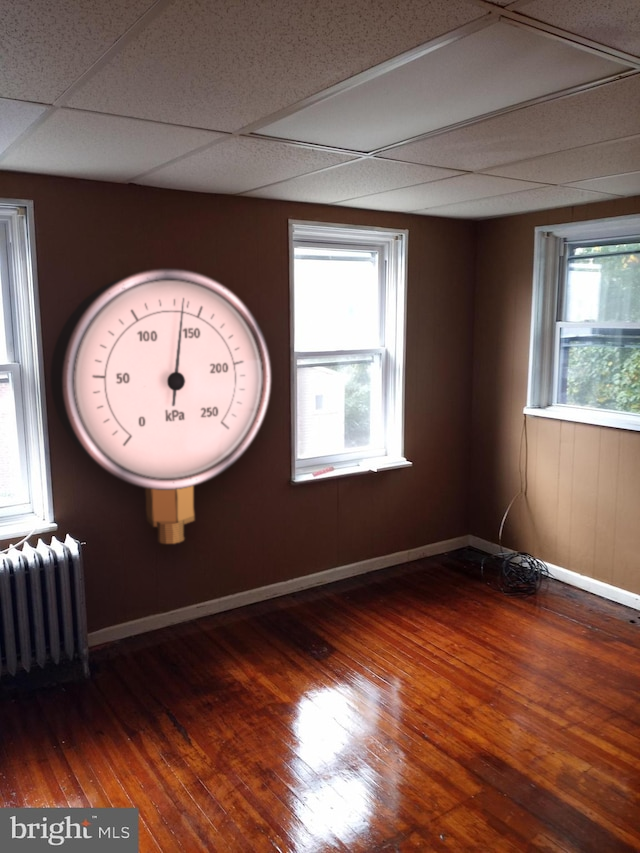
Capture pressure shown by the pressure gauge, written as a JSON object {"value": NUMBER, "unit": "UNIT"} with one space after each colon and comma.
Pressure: {"value": 135, "unit": "kPa"}
